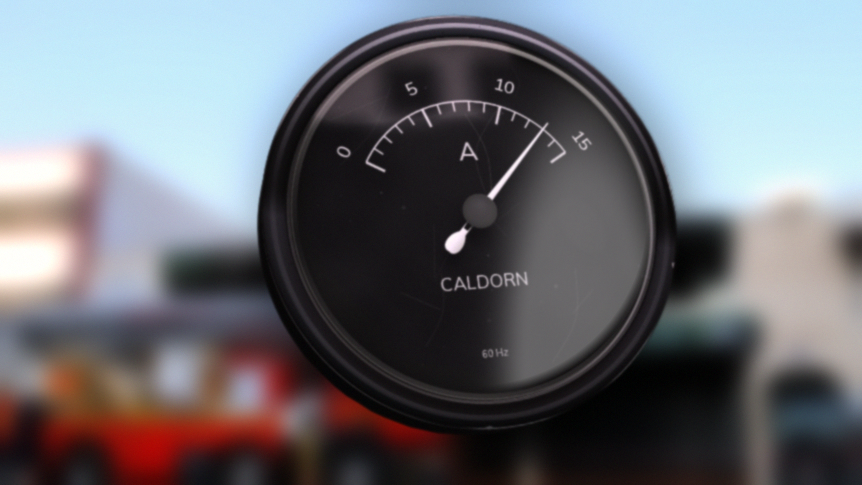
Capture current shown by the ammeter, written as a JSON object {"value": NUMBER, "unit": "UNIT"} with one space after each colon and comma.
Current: {"value": 13, "unit": "A"}
